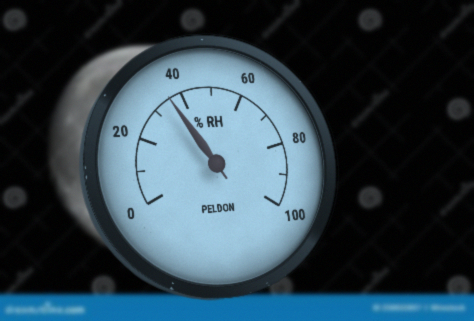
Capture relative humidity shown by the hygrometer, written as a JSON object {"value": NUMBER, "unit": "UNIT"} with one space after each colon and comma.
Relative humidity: {"value": 35, "unit": "%"}
